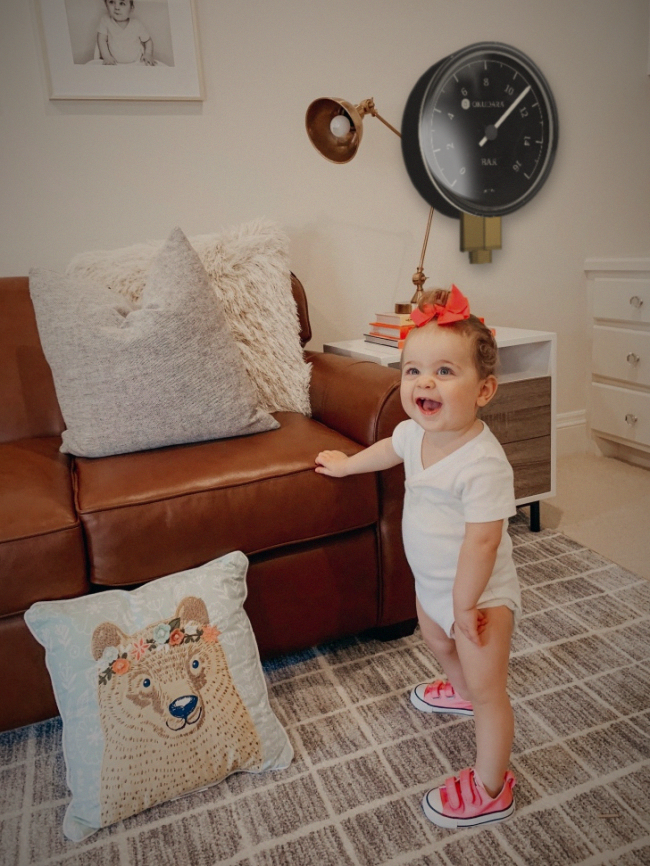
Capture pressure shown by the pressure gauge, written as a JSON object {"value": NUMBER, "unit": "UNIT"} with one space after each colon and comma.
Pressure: {"value": 11, "unit": "bar"}
